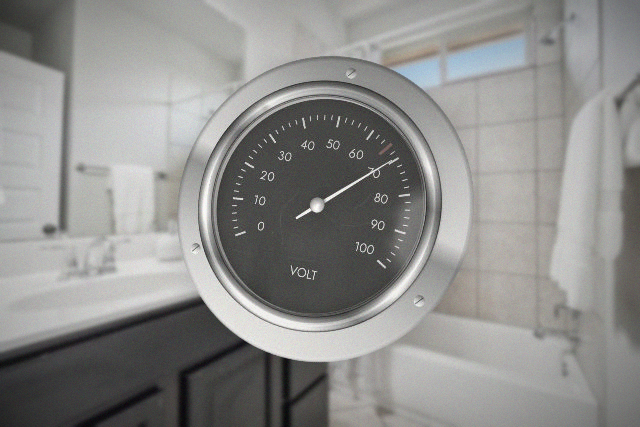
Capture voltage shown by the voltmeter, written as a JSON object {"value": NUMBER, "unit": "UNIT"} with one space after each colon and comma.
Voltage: {"value": 70, "unit": "V"}
